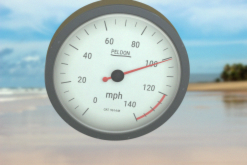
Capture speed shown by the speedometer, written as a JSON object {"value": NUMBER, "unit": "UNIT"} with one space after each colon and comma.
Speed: {"value": 100, "unit": "mph"}
